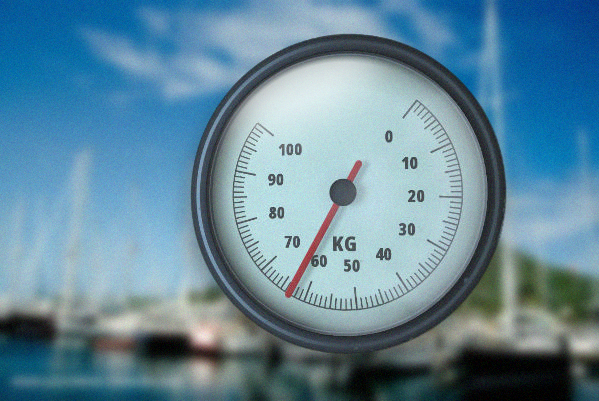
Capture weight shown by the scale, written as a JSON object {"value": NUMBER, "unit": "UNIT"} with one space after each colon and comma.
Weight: {"value": 63, "unit": "kg"}
